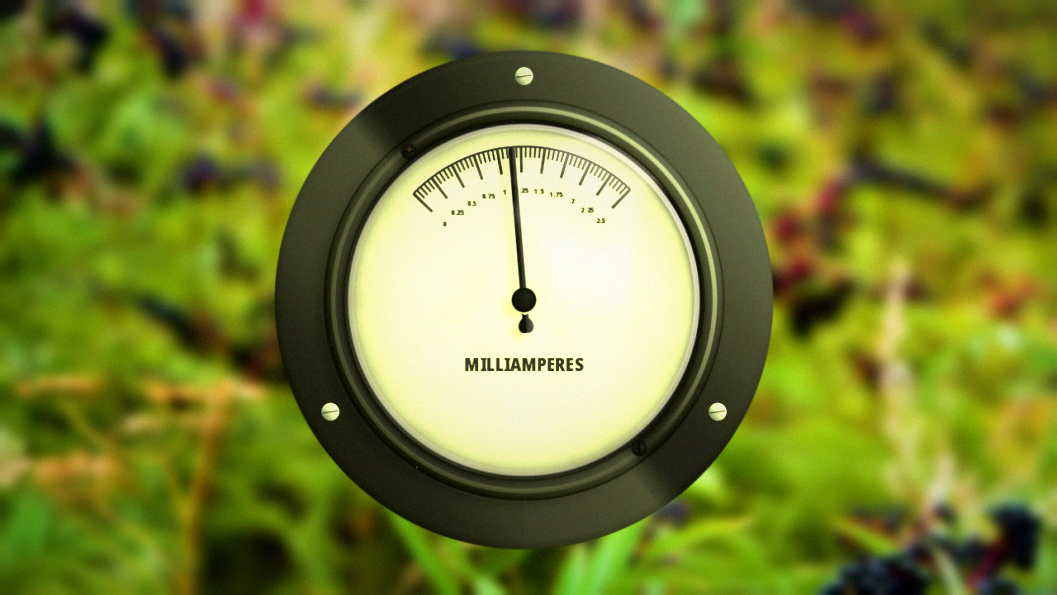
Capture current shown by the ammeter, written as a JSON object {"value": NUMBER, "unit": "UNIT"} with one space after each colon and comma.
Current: {"value": 1.15, "unit": "mA"}
